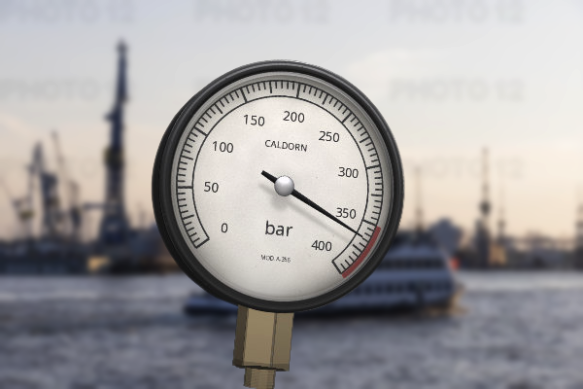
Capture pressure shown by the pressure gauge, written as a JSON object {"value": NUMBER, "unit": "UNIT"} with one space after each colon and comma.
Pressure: {"value": 365, "unit": "bar"}
